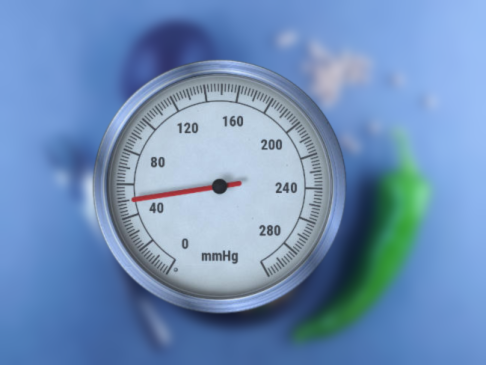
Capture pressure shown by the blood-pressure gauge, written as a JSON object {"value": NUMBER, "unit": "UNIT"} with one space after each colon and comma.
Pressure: {"value": 50, "unit": "mmHg"}
